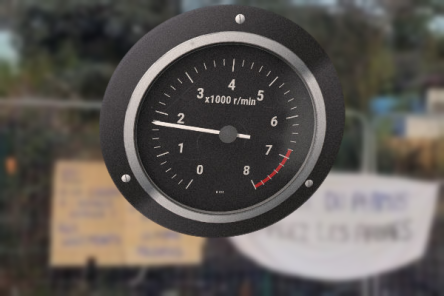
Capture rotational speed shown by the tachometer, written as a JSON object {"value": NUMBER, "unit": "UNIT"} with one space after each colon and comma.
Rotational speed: {"value": 1800, "unit": "rpm"}
